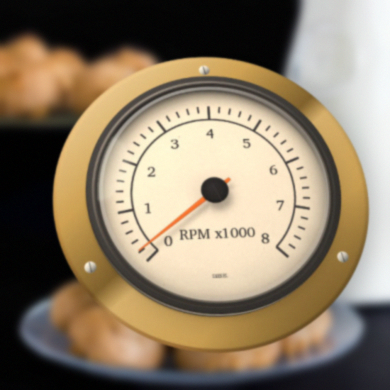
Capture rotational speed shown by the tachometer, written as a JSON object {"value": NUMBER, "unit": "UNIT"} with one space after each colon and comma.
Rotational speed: {"value": 200, "unit": "rpm"}
